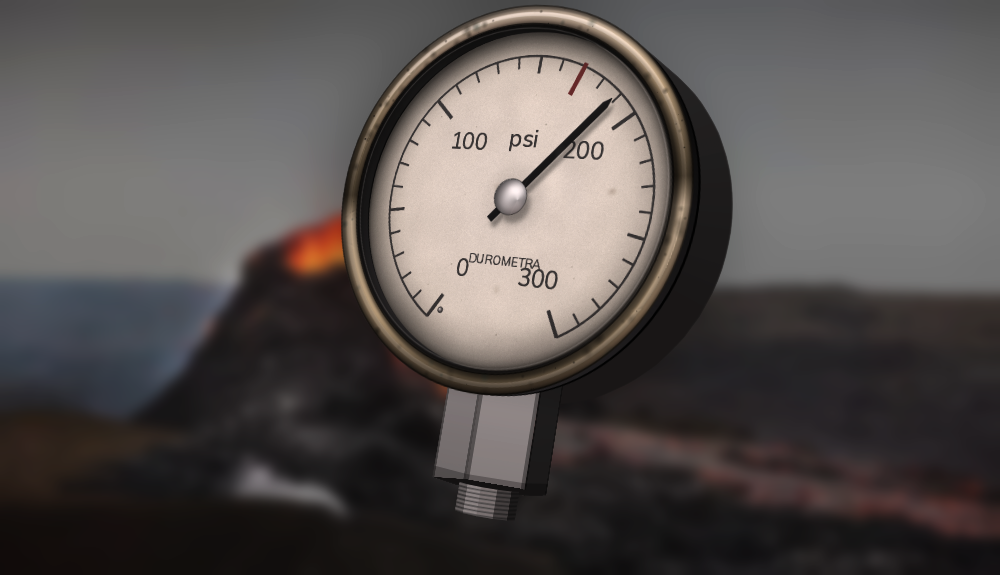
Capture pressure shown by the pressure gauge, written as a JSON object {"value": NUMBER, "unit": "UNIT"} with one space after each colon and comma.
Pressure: {"value": 190, "unit": "psi"}
